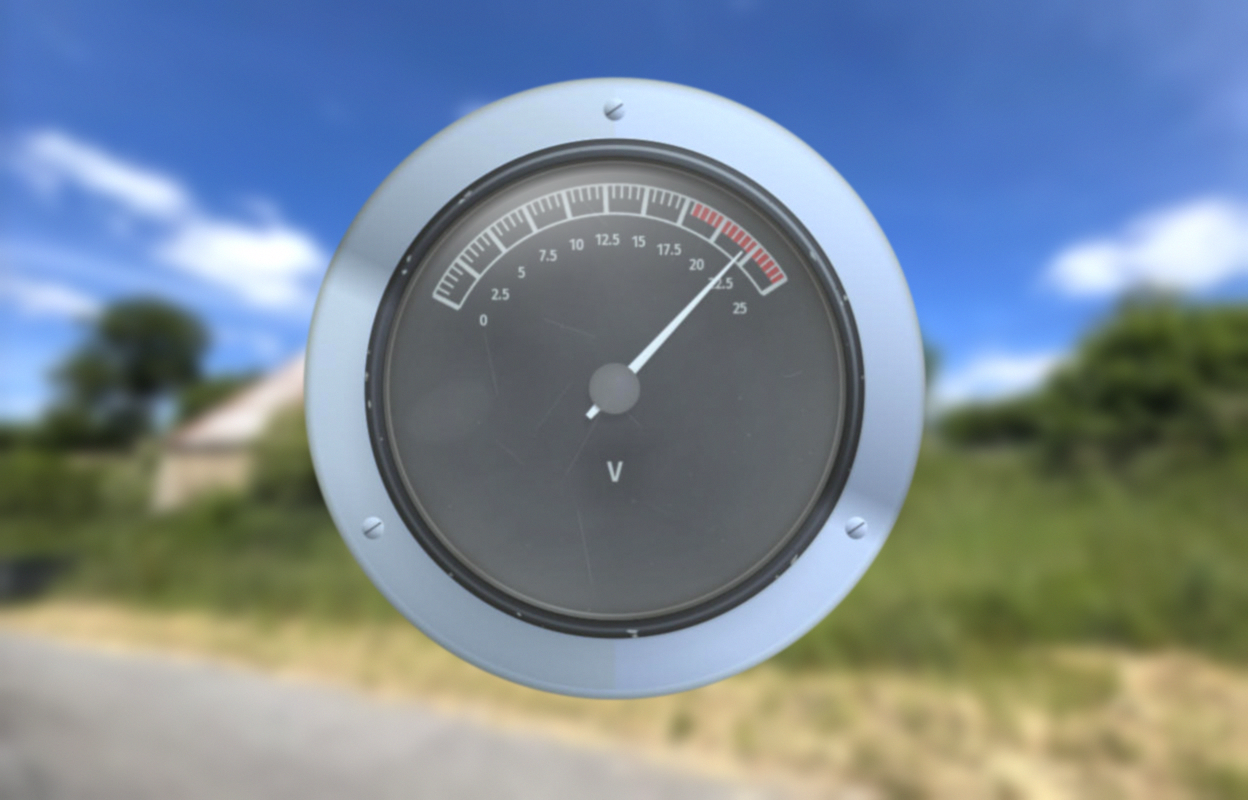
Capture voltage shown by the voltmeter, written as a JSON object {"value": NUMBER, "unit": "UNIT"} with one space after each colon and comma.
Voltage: {"value": 22, "unit": "V"}
